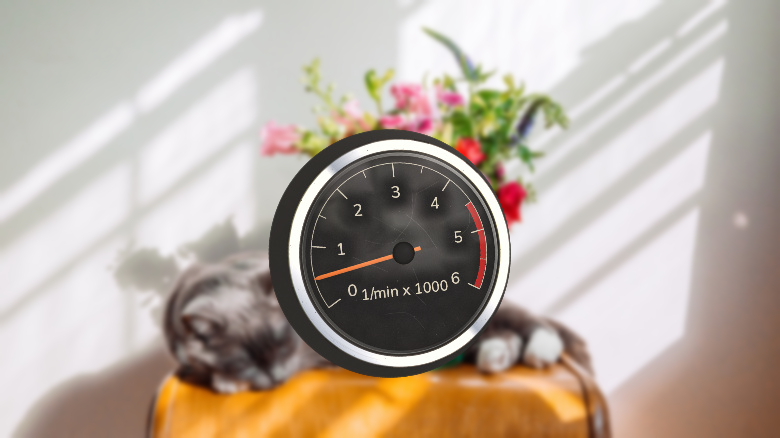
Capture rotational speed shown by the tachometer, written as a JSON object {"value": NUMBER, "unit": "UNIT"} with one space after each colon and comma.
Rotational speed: {"value": 500, "unit": "rpm"}
